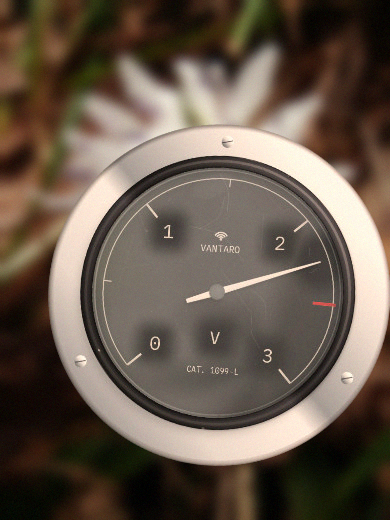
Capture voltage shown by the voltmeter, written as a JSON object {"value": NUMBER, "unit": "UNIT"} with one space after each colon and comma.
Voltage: {"value": 2.25, "unit": "V"}
